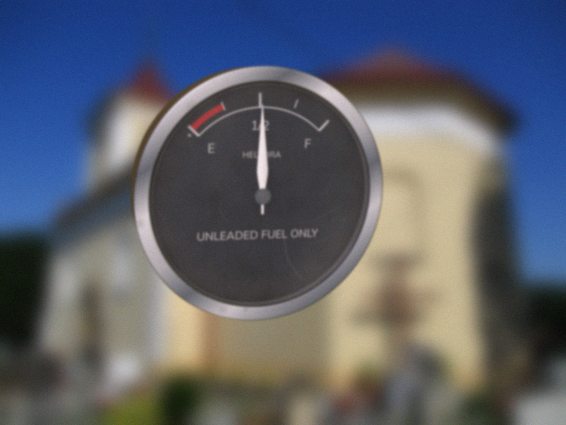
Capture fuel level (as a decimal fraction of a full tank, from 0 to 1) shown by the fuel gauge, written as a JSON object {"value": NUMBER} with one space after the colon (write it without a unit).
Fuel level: {"value": 0.5}
